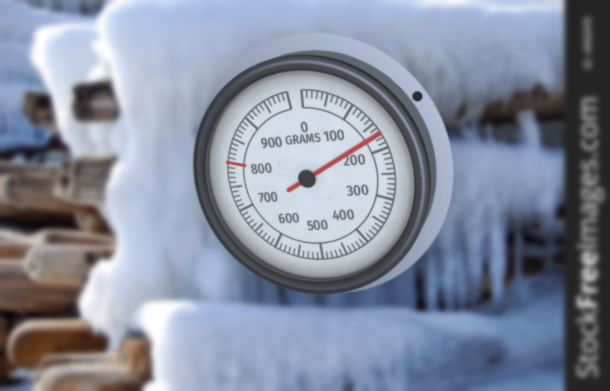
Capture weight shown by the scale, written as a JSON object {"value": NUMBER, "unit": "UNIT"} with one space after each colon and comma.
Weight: {"value": 170, "unit": "g"}
